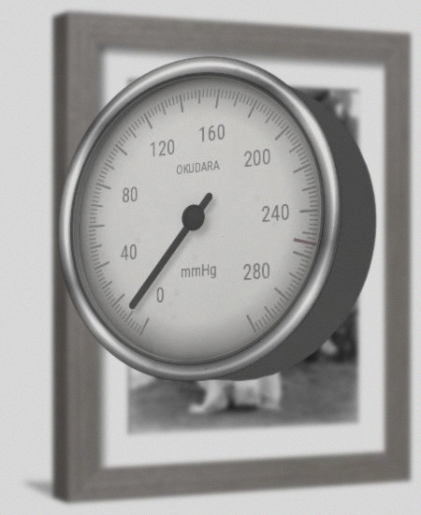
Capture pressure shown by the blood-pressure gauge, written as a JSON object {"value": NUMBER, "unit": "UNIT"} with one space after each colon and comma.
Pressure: {"value": 10, "unit": "mmHg"}
